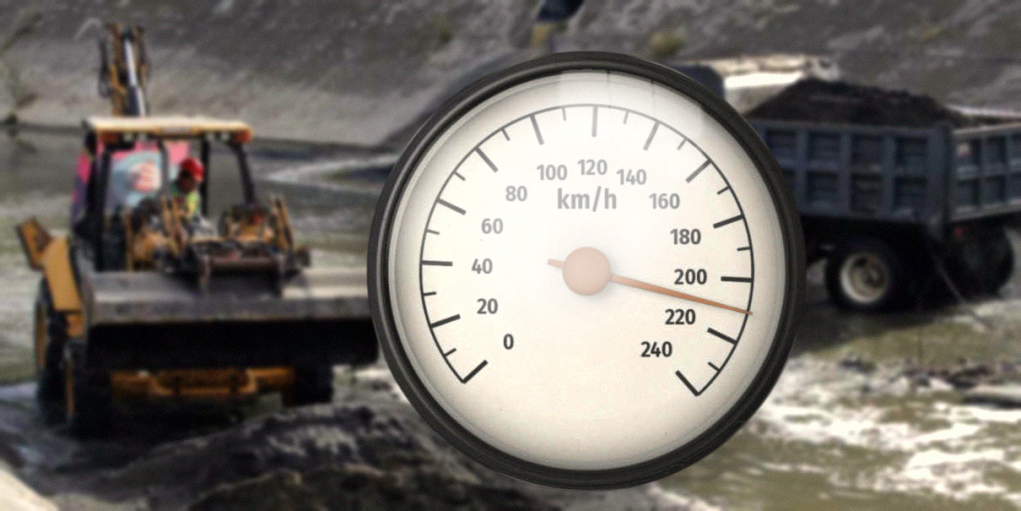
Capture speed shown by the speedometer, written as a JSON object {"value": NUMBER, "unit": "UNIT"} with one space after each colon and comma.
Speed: {"value": 210, "unit": "km/h"}
